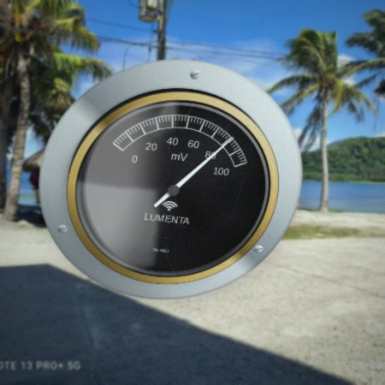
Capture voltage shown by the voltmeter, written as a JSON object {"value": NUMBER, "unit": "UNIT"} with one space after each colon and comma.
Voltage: {"value": 80, "unit": "mV"}
